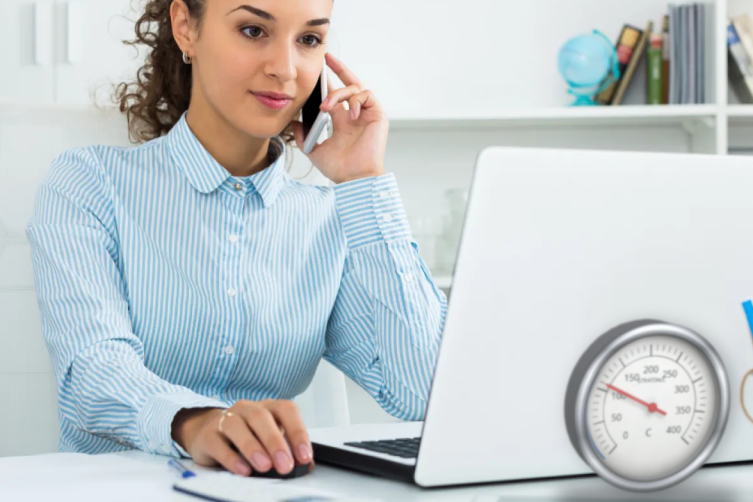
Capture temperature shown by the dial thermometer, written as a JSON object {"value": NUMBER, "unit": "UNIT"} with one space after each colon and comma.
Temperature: {"value": 110, "unit": "°C"}
